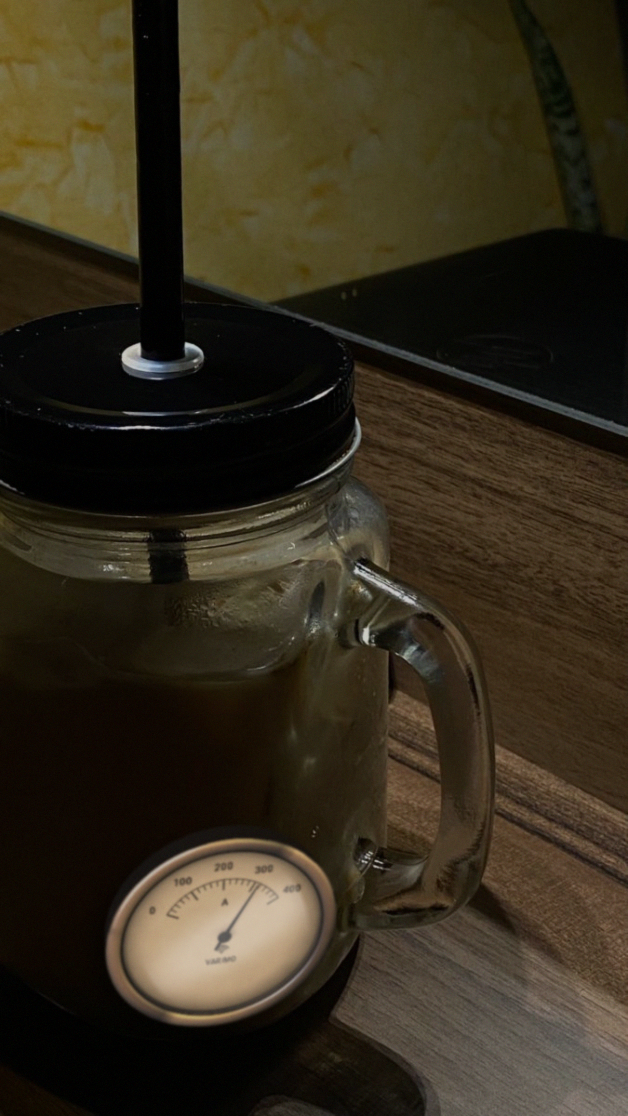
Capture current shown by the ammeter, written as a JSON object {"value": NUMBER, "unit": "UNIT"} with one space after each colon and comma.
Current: {"value": 300, "unit": "A"}
